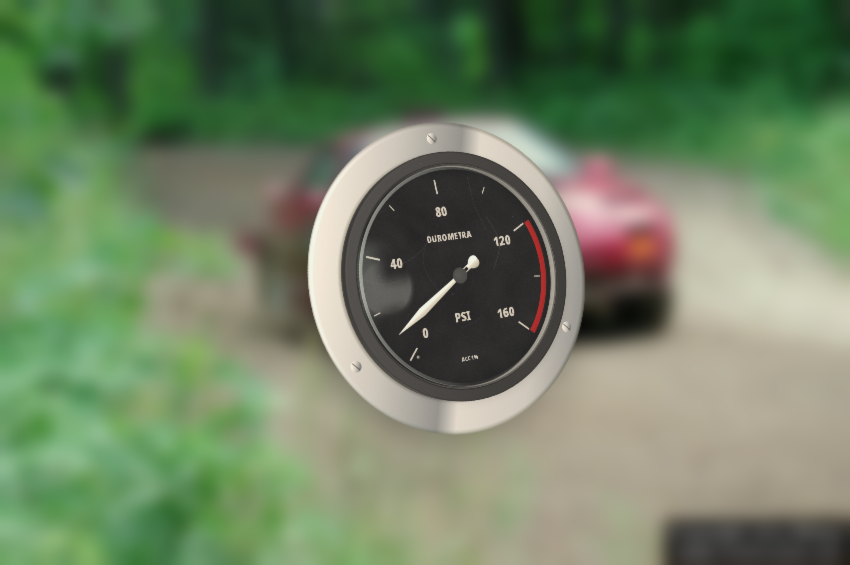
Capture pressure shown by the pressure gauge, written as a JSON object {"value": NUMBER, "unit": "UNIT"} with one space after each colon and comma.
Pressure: {"value": 10, "unit": "psi"}
